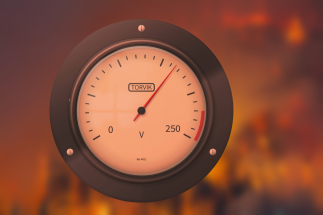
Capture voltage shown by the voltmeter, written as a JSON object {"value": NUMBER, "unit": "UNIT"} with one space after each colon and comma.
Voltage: {"value": 165, "unit": "V"}
